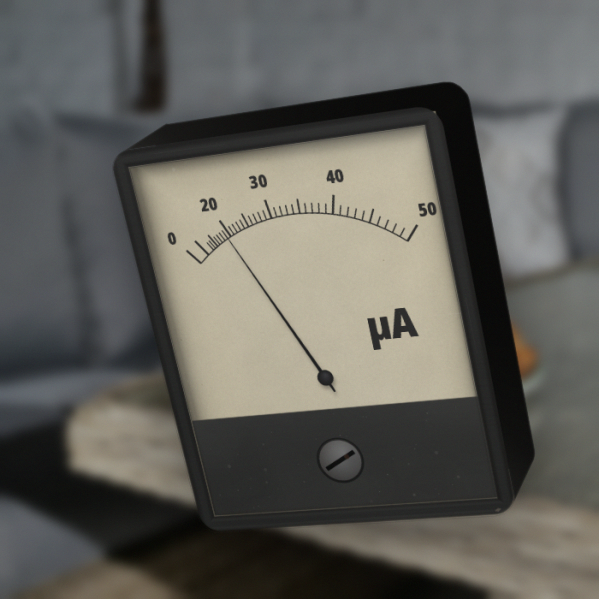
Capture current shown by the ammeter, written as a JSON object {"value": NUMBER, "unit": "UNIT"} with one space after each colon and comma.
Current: {"value": 20, "unit": "µA"}
